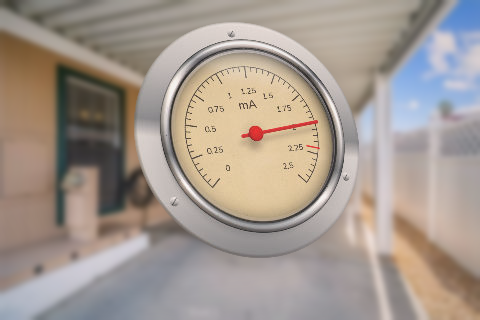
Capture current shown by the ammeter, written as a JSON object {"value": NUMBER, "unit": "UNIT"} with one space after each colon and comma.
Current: {"value": 2, "unit": "mA"}
